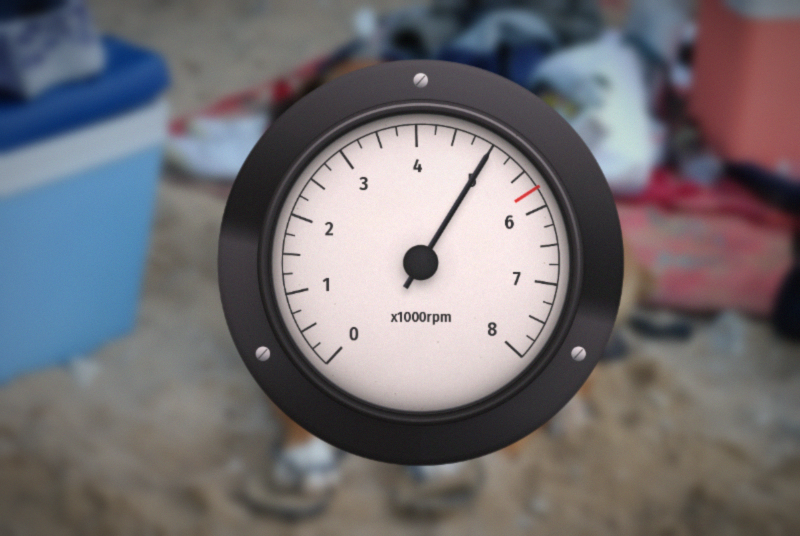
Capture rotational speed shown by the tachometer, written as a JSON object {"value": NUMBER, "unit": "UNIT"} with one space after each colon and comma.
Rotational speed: {"value": 5000, "unit": "rpm"}
